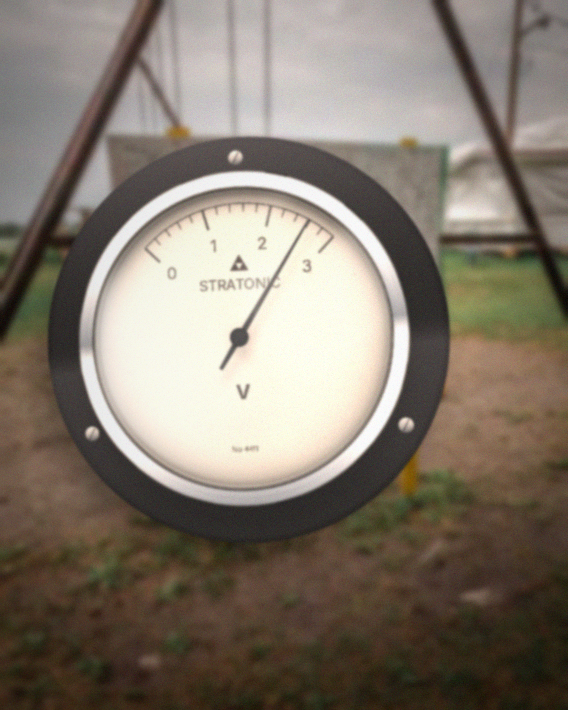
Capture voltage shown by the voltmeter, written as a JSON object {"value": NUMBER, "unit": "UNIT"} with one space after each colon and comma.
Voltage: {"value": 2.6, "unit": "V"}
